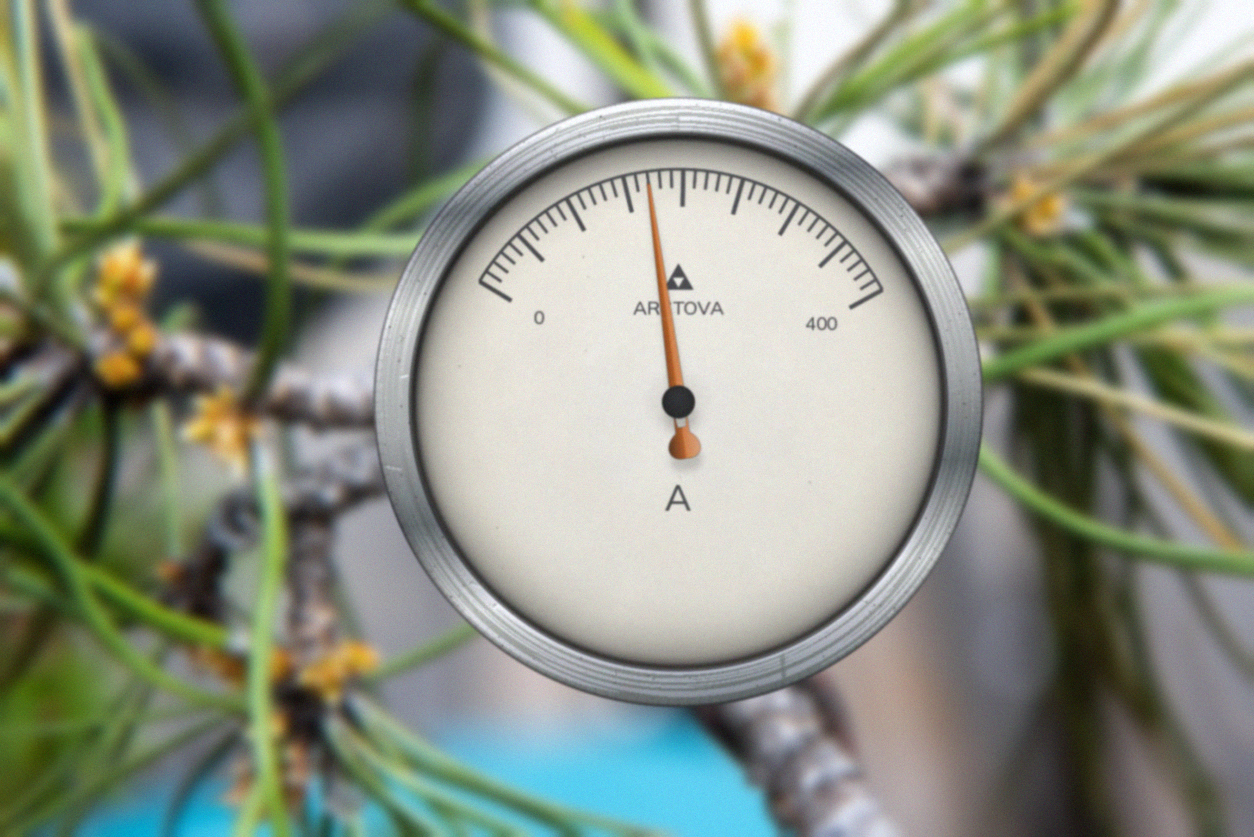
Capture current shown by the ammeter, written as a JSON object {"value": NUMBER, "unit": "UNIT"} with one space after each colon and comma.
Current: {"value": 170, "unit": "A"}
